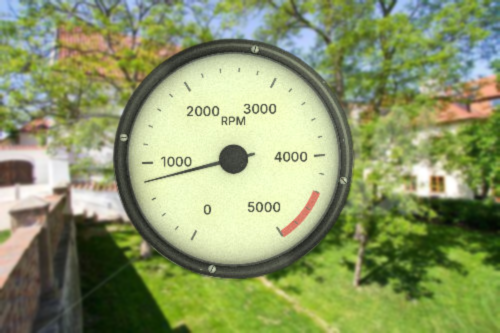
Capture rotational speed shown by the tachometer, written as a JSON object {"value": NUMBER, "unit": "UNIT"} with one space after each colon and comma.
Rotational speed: {"value": 800, "unit": "rpm"}
